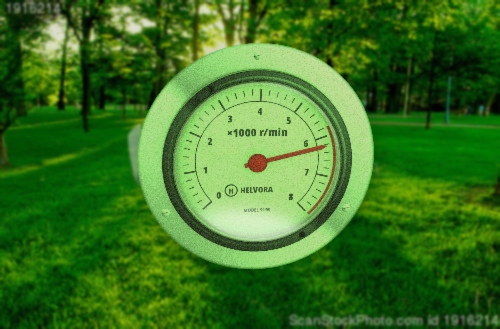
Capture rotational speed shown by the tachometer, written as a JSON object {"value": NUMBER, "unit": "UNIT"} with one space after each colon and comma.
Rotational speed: {"value": 6200, "unit": "rpm"}
